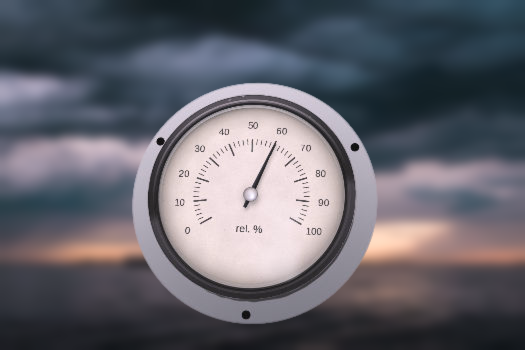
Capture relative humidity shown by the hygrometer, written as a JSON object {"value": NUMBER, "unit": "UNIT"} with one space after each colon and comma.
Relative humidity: {"value": 60, "unit": "%"}
